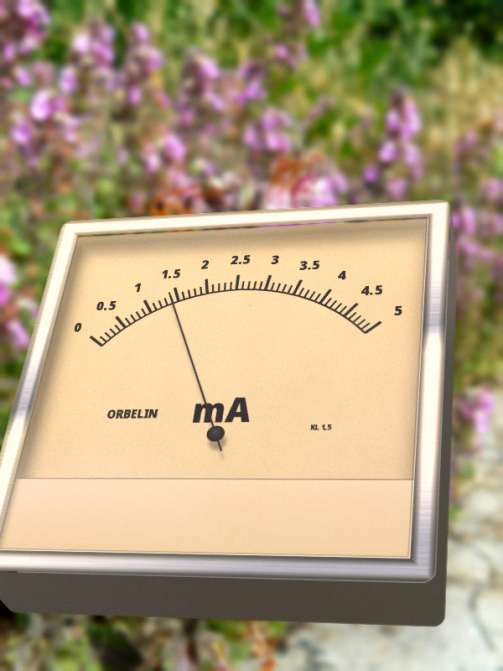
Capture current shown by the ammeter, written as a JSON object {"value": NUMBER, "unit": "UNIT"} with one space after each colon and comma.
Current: {"value": 1.4, "unit": "mA"}
